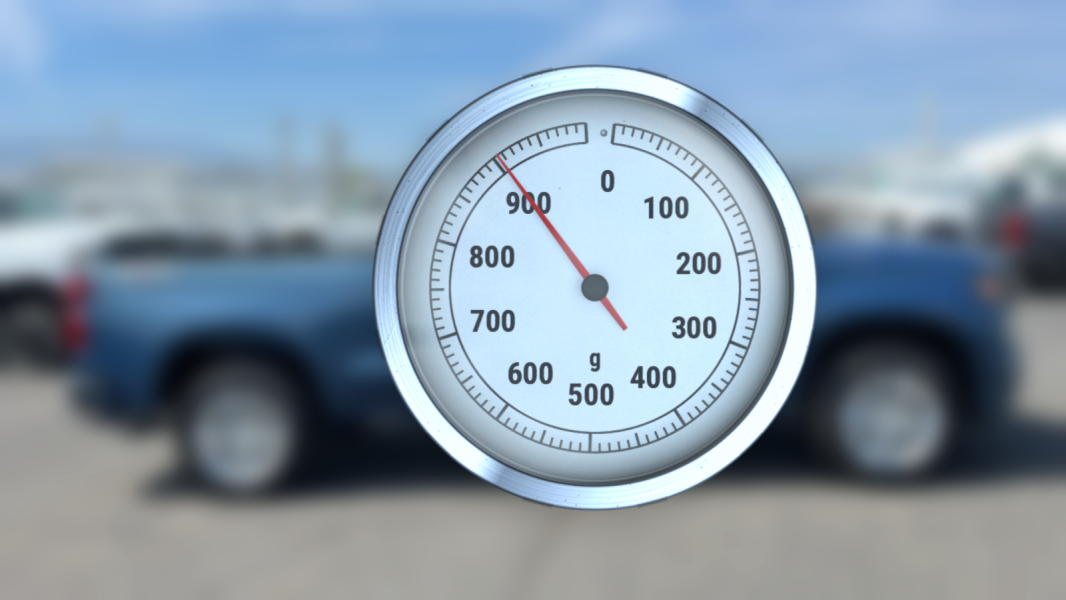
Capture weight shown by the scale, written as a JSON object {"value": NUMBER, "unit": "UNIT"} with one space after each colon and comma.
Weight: {"value": 905, "unit": "g"}
